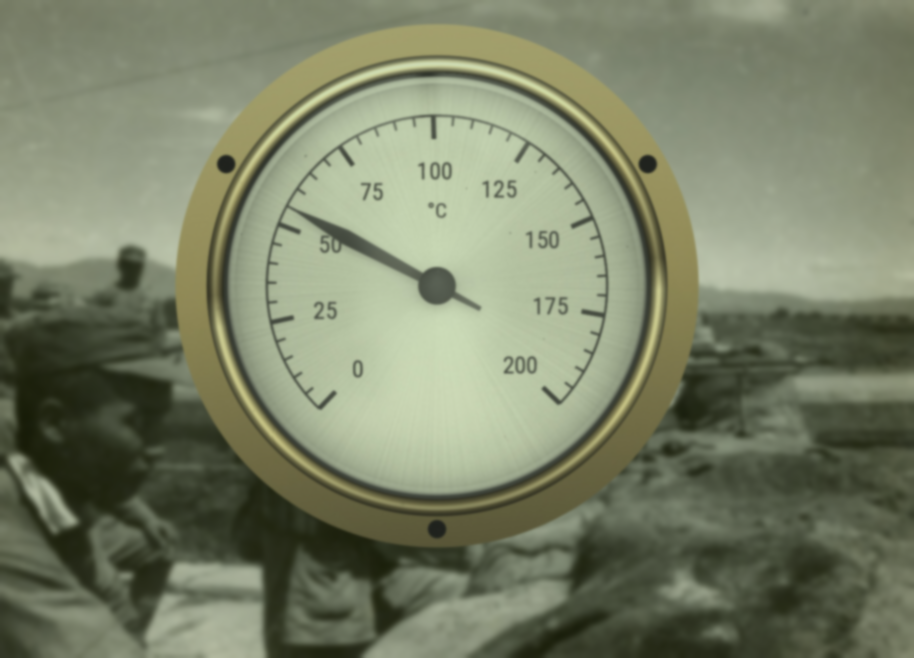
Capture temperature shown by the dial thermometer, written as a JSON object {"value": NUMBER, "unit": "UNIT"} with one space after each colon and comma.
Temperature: {"value": 55, "unit": "°C"}
